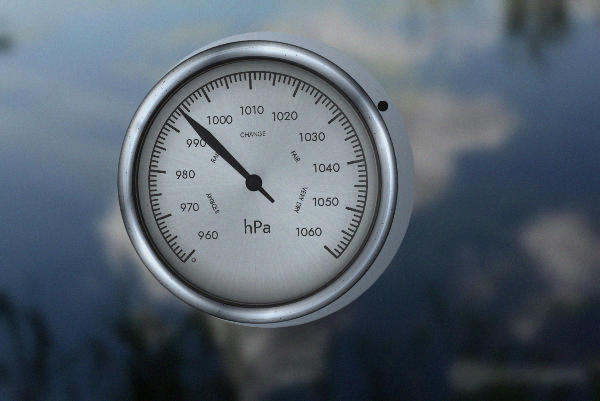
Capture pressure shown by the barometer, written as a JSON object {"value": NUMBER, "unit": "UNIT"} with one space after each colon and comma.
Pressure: {"value": 994, "unit": "hPa"}
